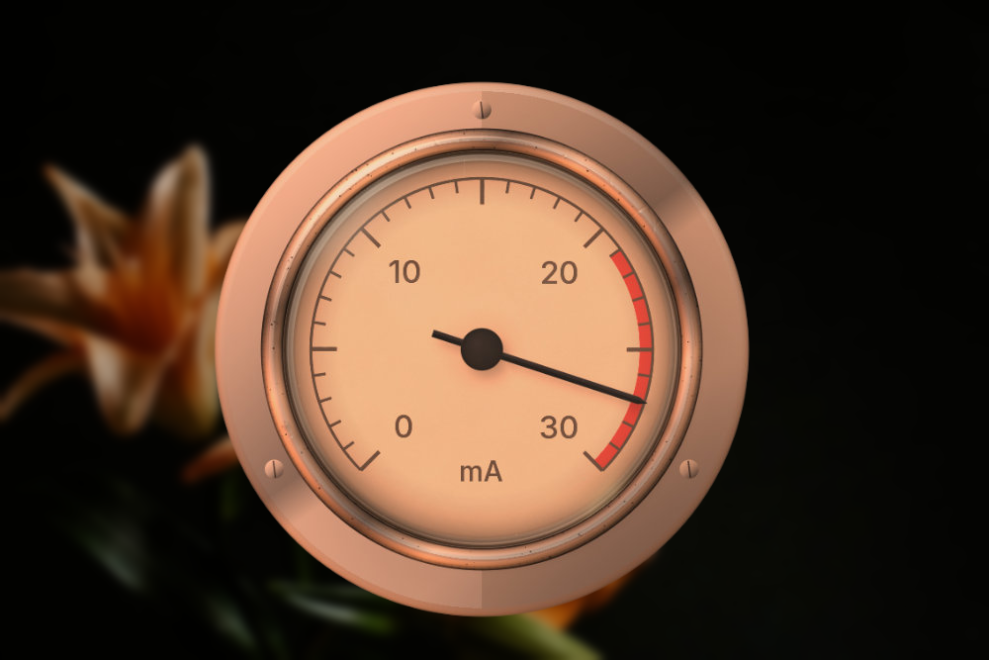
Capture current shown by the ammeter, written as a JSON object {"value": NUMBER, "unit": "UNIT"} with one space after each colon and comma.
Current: {"value": 27, "unit": "mA"}
